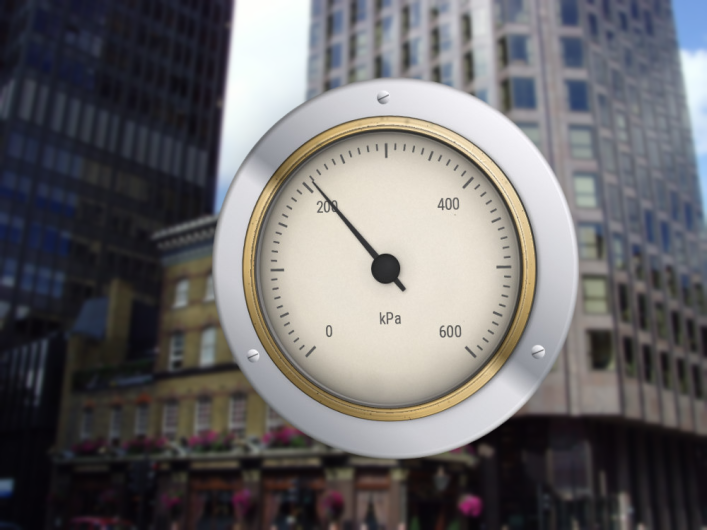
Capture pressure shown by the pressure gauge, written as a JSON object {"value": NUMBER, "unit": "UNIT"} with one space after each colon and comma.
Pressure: {"value": 210, "unit": "kPa"}
